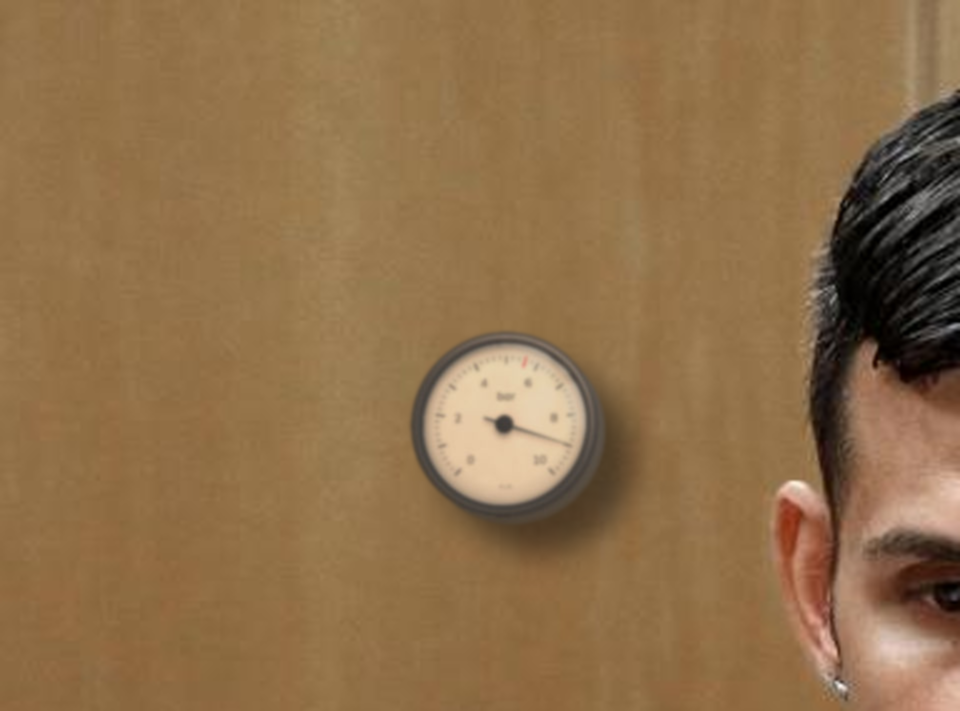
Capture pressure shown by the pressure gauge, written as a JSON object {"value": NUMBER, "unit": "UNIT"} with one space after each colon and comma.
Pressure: {"value": 9, "unit": "bar"}
